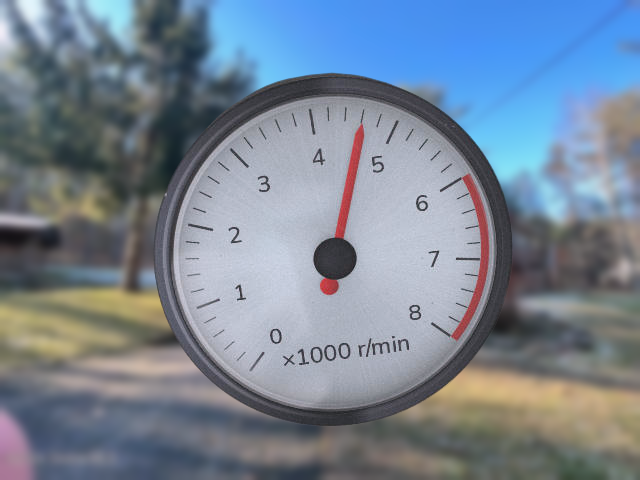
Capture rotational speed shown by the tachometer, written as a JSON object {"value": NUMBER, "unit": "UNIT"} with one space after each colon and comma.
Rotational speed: {"value": 4600, "unit": "rpm"}
